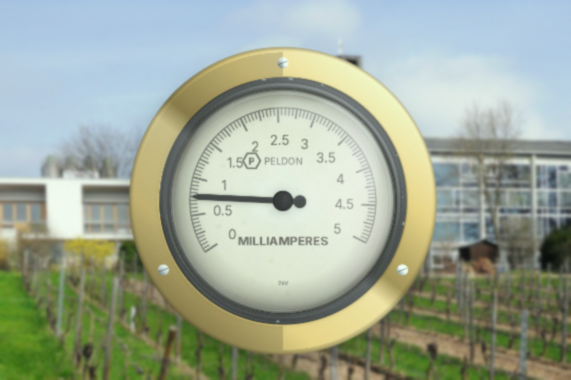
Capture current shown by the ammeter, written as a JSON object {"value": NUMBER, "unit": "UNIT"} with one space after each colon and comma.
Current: {"value": 0.75, "unit": "mA"}
